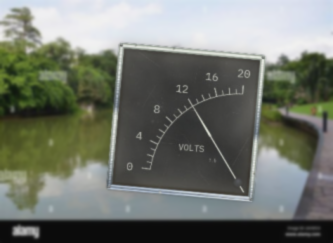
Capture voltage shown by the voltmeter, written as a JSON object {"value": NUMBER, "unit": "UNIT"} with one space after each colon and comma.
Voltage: {"value": 12, "unit": "V"}
